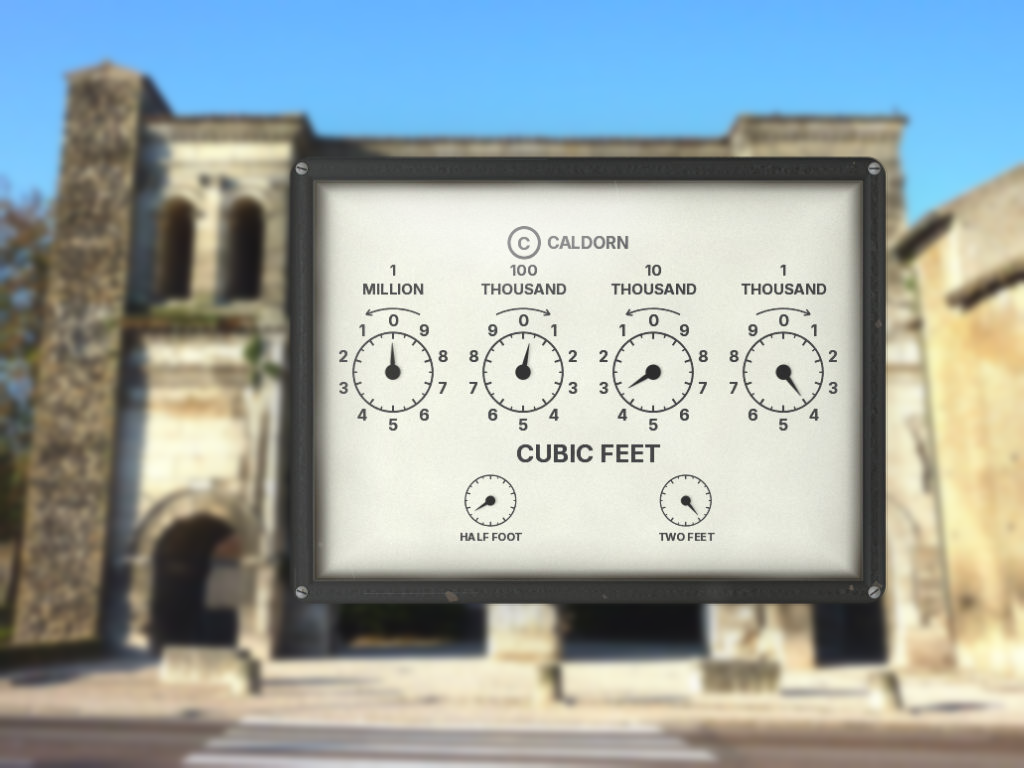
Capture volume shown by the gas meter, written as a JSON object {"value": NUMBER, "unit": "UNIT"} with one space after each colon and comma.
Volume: {"value": 3400, "unit": "ft³"}
